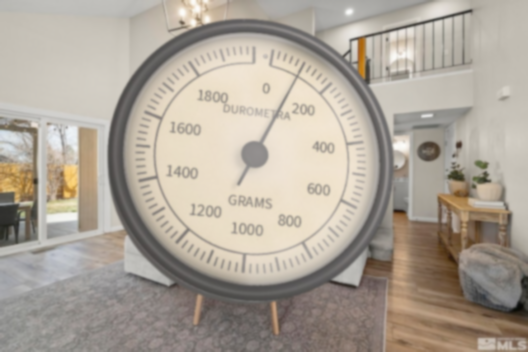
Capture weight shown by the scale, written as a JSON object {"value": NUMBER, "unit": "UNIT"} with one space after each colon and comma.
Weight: {"value": 100, "unit": "g"}
